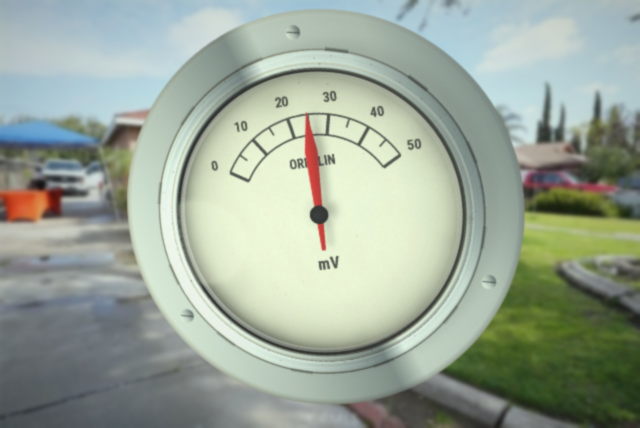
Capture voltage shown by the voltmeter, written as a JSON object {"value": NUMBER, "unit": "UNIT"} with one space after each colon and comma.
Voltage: {"value": 25, "unit": "mV"}
